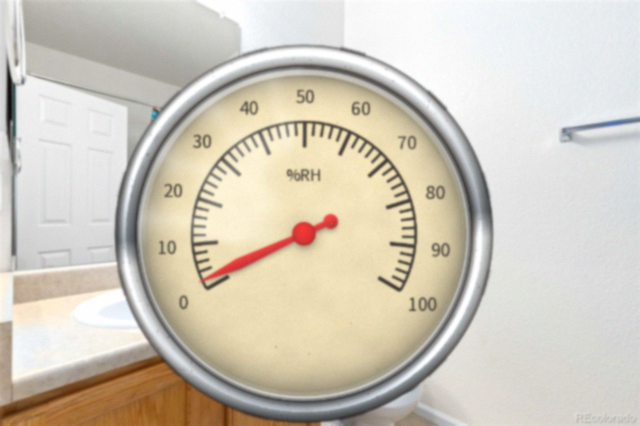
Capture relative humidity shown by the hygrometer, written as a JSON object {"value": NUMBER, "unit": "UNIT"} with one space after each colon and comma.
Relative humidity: {"value": 2, "unit": "%"}
